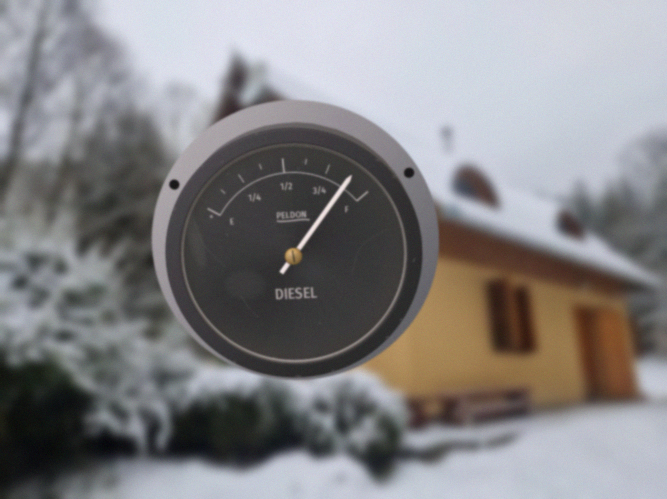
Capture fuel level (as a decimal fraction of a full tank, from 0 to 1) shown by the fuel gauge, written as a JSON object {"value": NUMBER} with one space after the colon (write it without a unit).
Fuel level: {"value": 0.875}
